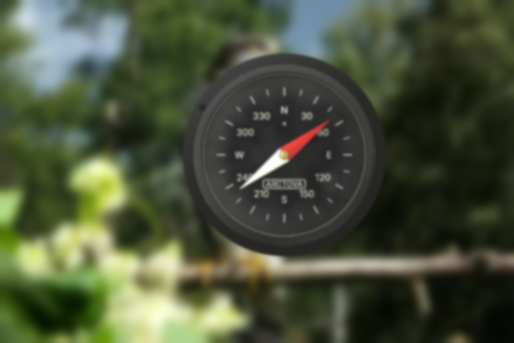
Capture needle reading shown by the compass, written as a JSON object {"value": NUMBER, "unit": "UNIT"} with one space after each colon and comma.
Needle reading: {"value": 52.5, "unit": "°"}
